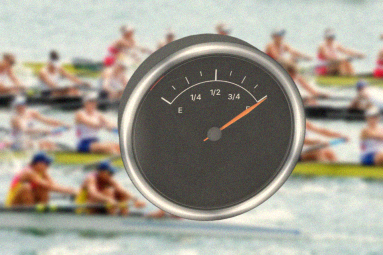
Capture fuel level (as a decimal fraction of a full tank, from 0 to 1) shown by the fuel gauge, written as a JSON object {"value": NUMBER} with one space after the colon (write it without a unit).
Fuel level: {"value": 1}
